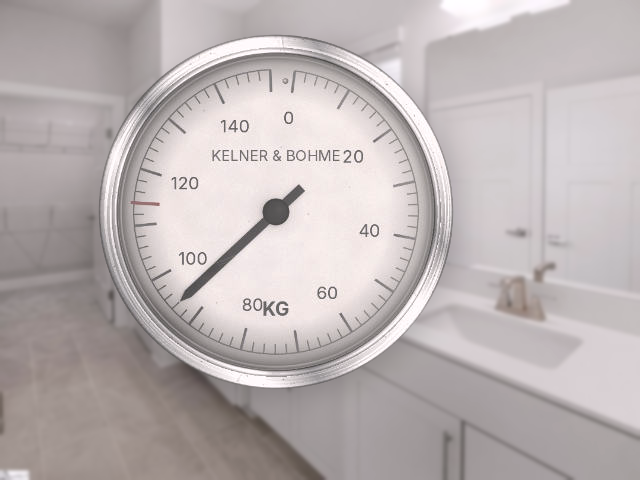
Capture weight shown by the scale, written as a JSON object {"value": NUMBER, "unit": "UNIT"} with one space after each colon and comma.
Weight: {"value": 94, "unit": "kg"}
